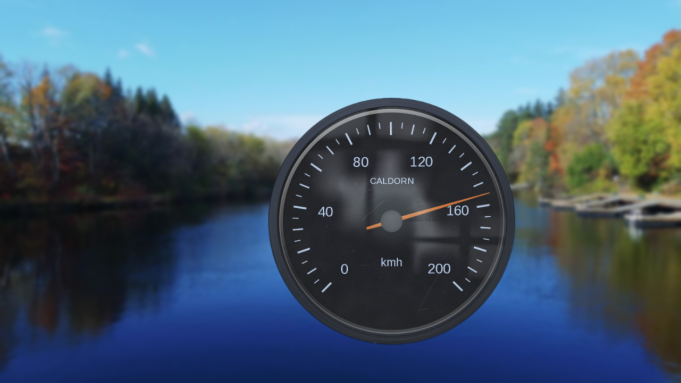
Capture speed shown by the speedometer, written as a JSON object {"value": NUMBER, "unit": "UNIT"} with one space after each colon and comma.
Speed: {"value": 155, "unit": "km/h"}
